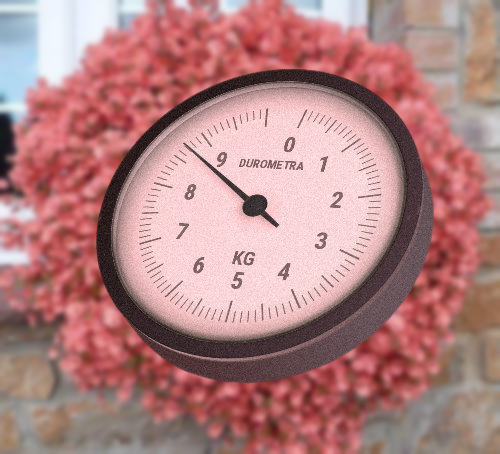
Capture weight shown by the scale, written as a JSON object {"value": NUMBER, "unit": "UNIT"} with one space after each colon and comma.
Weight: {"value": 8.7, "unit": "kg"}
